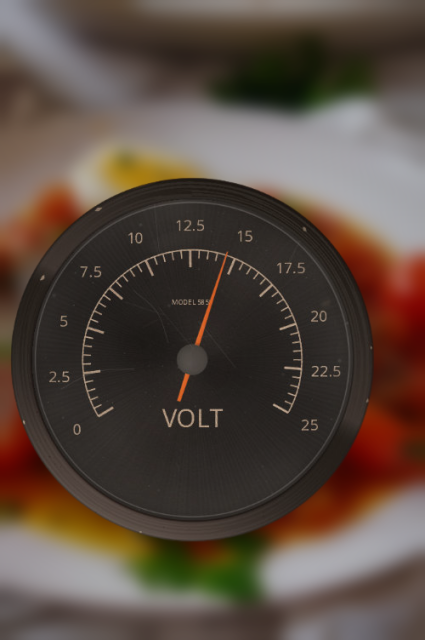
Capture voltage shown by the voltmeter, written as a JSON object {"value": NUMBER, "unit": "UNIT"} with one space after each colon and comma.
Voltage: {"value": 14.5, "unit": "V"}
